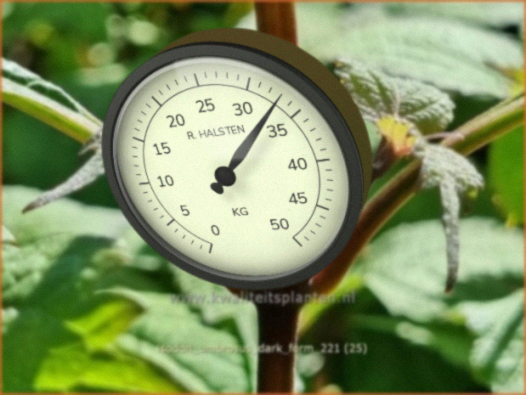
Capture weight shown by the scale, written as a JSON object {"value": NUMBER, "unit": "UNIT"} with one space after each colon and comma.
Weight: {"value": 33, "unit": "kg"}
